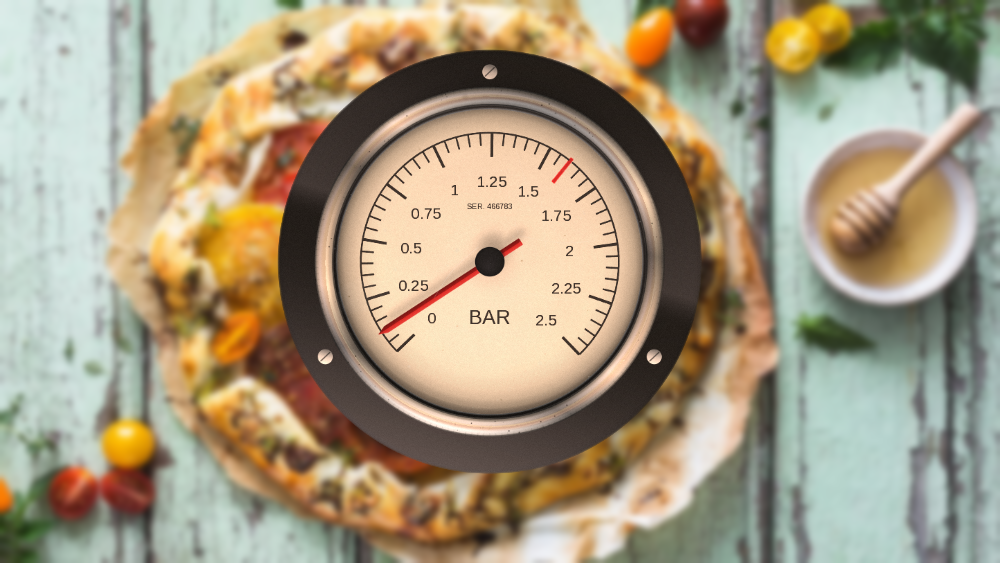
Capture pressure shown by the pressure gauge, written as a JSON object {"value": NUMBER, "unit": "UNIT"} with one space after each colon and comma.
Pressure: {"value": 0.1, "unit": "bar"}
